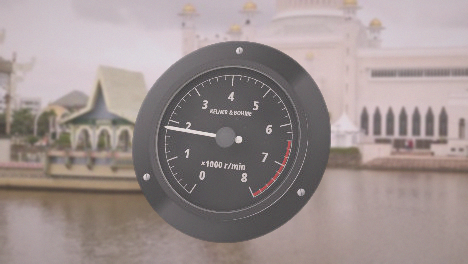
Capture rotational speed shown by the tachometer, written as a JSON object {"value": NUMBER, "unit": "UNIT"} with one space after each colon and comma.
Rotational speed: {"value": 1800, "unit": "rpm"}
